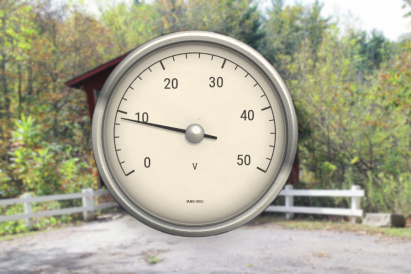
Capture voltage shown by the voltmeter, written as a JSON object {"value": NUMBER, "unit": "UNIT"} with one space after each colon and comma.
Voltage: {"value": 9, "unit": "V"}
